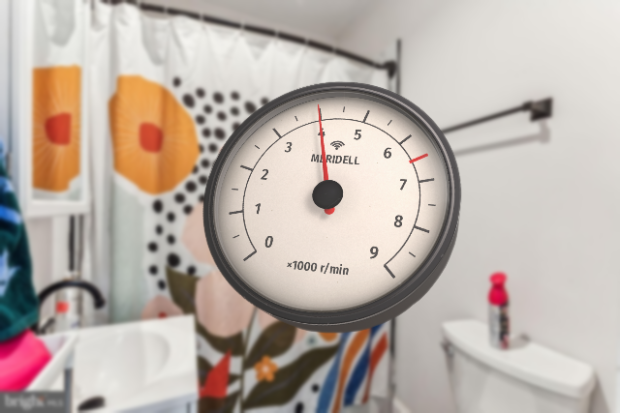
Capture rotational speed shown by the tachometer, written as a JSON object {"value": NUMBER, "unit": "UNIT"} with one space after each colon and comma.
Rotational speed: {"value": 4000, "unit": "rpm"}
